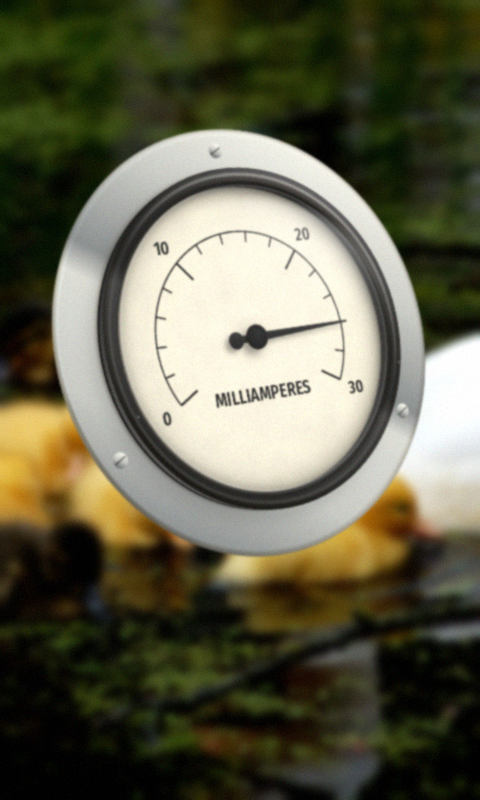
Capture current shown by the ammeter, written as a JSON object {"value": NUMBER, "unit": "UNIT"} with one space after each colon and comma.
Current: {"value": 26, "unit": "mA"}
